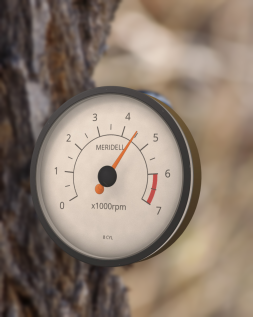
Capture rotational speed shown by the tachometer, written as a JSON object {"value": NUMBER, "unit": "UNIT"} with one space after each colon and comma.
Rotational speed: {"value": 4500, "unit": "rpm"}
